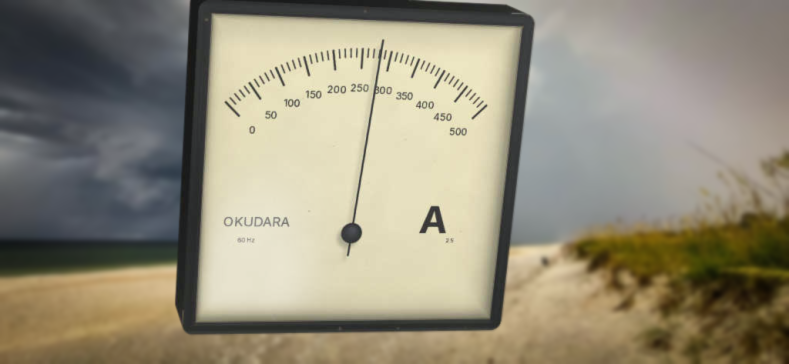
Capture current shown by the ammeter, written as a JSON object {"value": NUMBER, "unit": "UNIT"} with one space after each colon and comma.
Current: {"value": 280, "unit": "A"}
